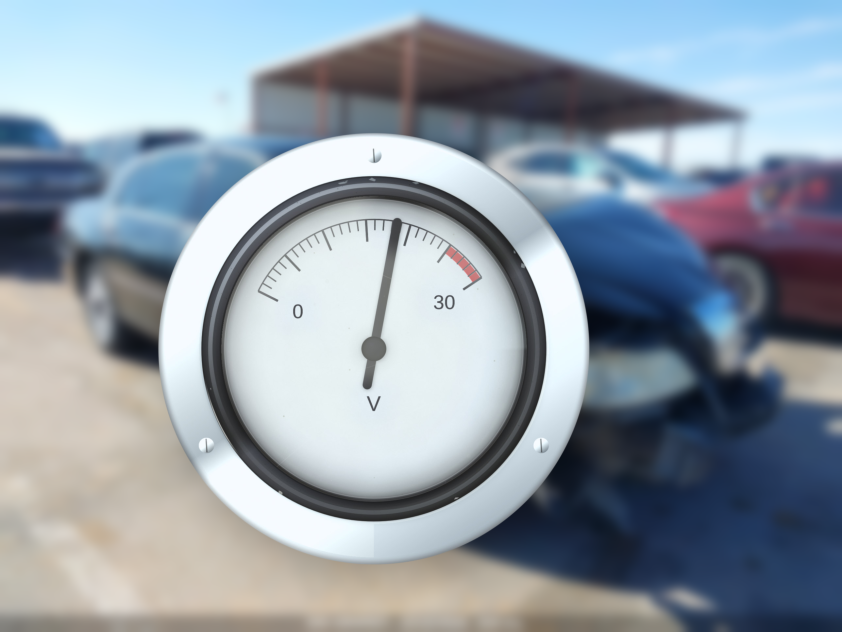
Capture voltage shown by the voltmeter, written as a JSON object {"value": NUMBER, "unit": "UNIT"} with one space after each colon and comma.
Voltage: {"value": 18.5, "unit": "V"}
